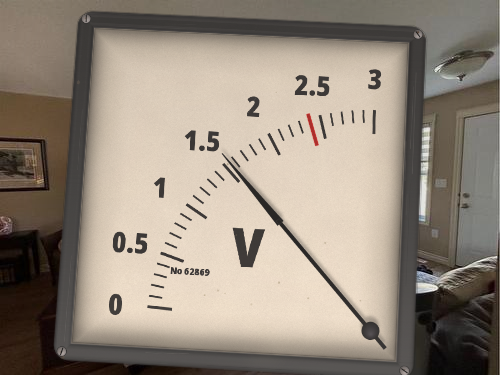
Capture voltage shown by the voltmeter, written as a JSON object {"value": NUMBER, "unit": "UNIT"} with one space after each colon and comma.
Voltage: {"value": 1.55, "unit": "V"}
